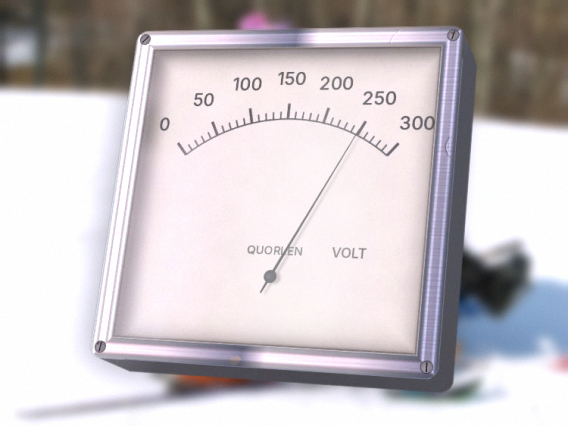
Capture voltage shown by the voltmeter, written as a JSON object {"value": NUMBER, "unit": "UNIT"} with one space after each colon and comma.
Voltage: {"value": 250, "unit": "V"}
